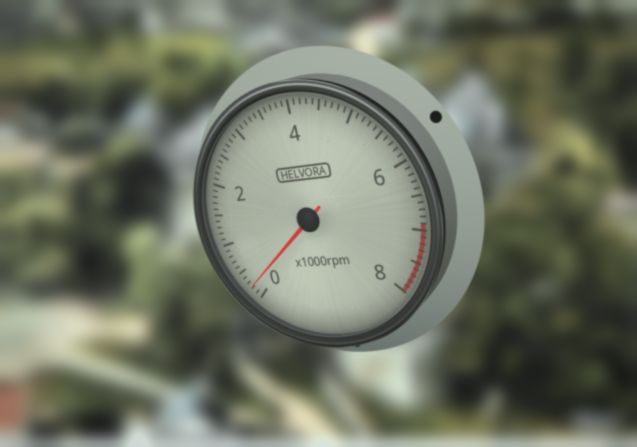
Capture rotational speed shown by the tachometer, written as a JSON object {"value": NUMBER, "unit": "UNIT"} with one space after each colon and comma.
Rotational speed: {"value": 200, "unit": "rpm"}
